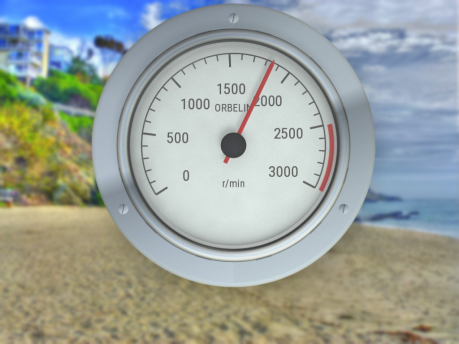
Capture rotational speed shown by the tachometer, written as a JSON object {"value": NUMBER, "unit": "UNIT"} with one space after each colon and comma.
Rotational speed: {"value": 1850, "unit": "rpm"}
